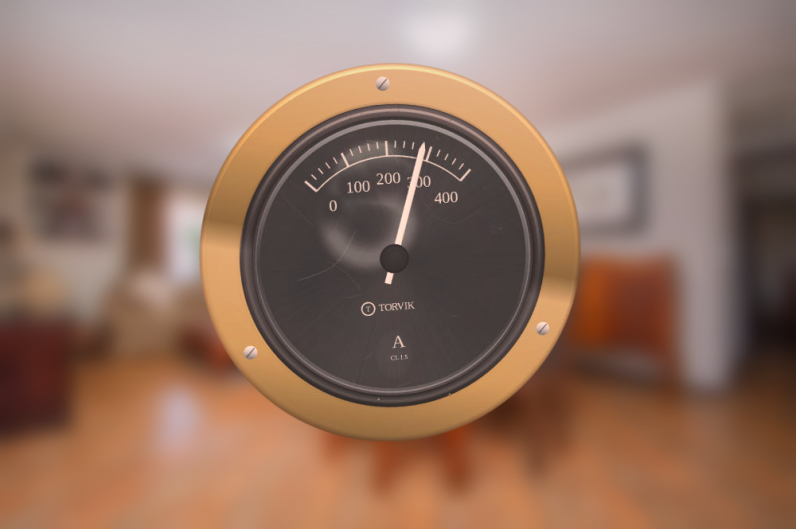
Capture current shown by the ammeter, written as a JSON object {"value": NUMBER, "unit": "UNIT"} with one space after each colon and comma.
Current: {"value": 280, "unit": "A"}
